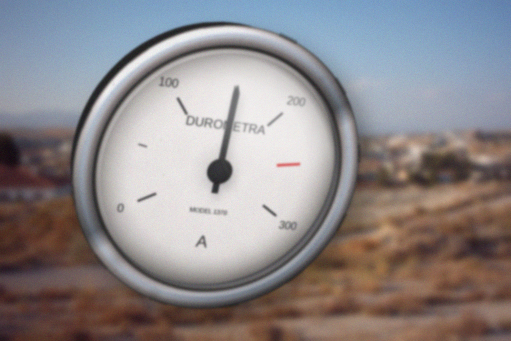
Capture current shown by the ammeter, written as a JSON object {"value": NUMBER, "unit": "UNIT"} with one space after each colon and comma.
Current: {"value": 150, "unit": "A"}
